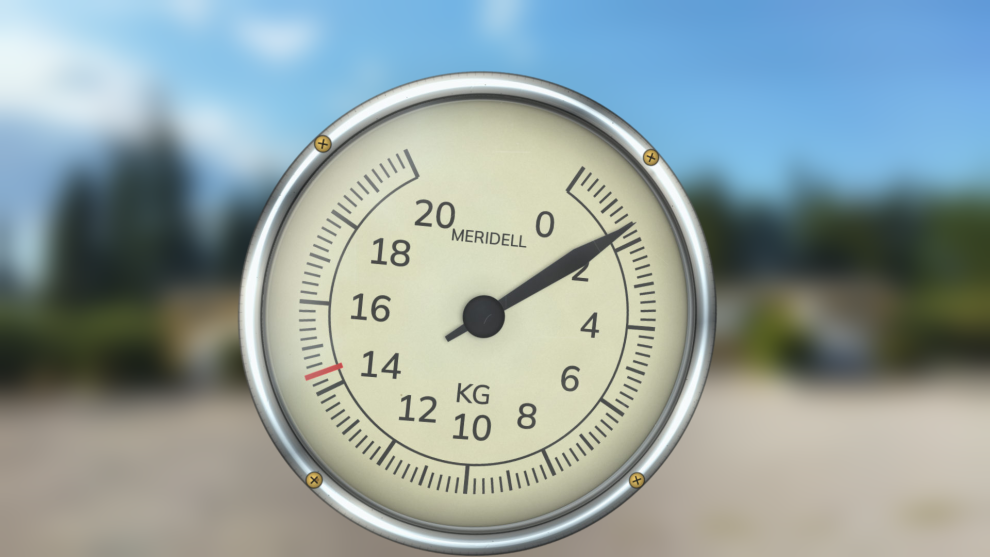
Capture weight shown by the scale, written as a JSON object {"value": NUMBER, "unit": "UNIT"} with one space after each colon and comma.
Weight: {"value": 1.6, "unit": "kg"}
